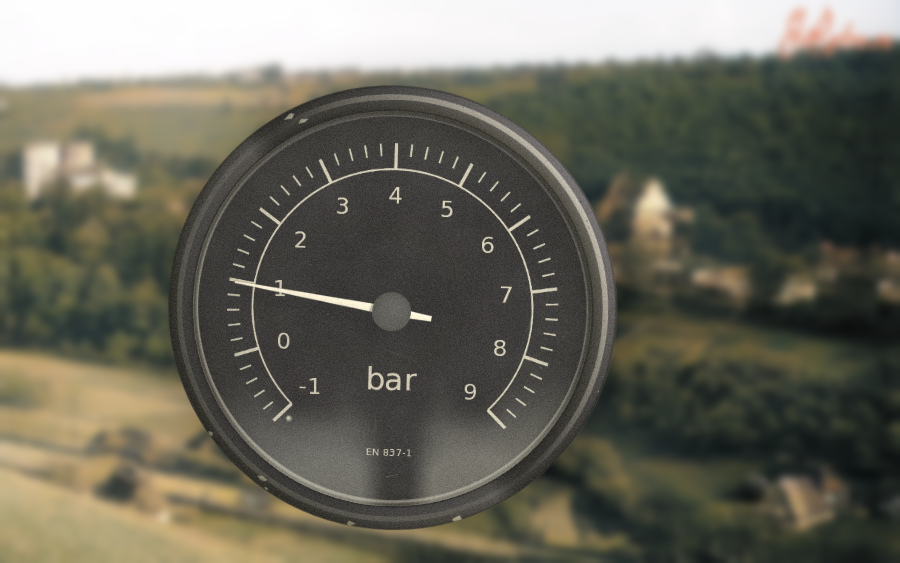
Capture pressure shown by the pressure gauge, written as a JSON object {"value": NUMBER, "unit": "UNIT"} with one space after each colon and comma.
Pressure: {"value": 1, "unit": "bar"}
